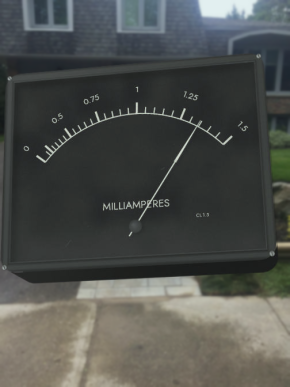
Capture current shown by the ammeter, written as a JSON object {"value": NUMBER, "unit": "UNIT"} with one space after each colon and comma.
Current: {"value": 1.35, "unit": "mA"}
